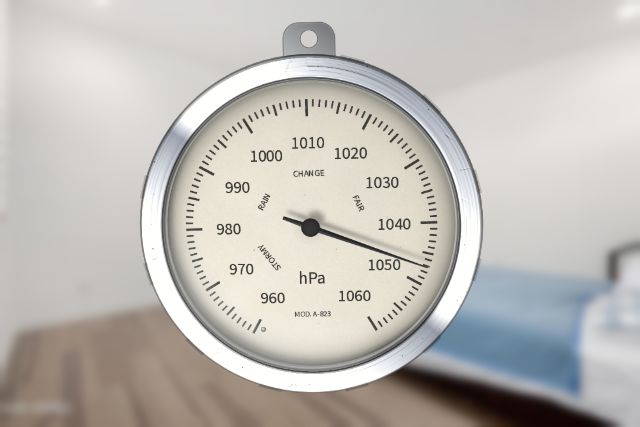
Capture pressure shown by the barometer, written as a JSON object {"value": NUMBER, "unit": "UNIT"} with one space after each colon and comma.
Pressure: {"value": 1047, "unit": "hPa"}
